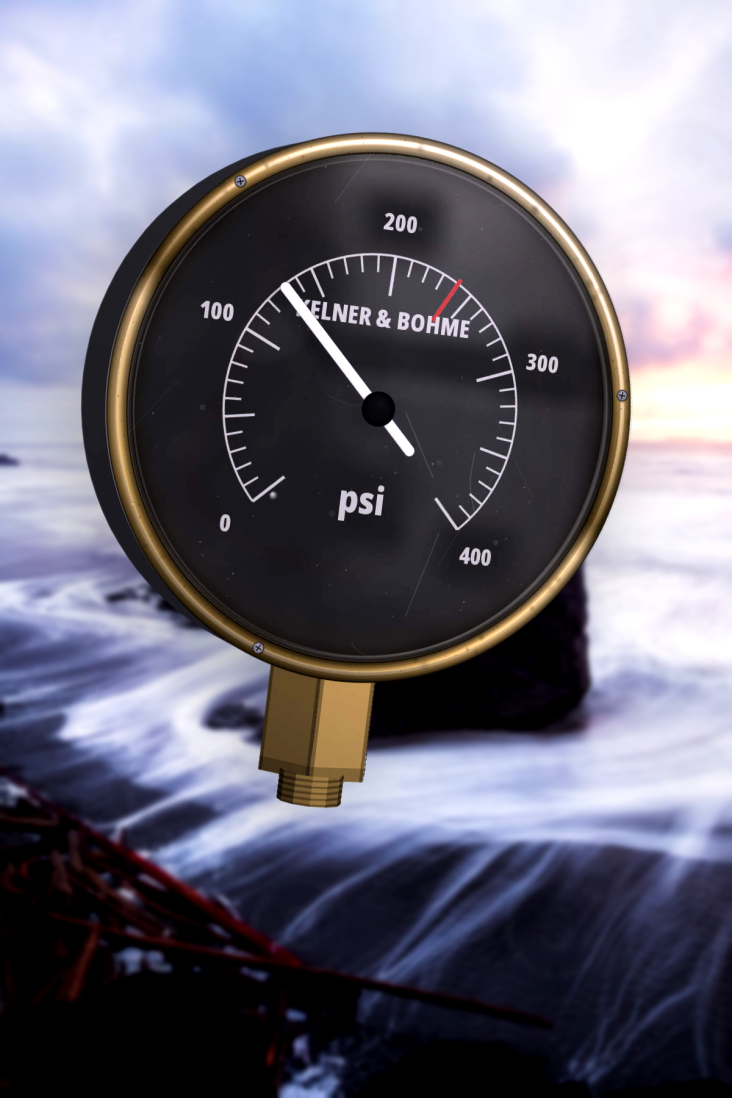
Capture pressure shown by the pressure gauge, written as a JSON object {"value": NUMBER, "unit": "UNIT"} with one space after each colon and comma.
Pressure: {"value": 130, "unit": "psi"}
